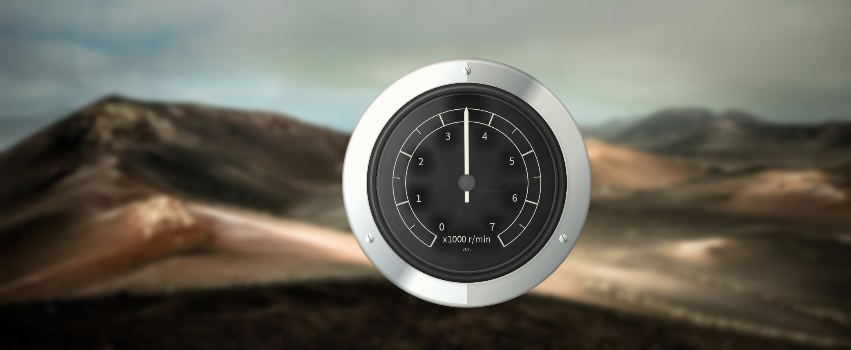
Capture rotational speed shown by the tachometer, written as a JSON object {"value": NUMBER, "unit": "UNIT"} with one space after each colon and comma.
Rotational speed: {"value": 3500, "unit": "rpm"}
